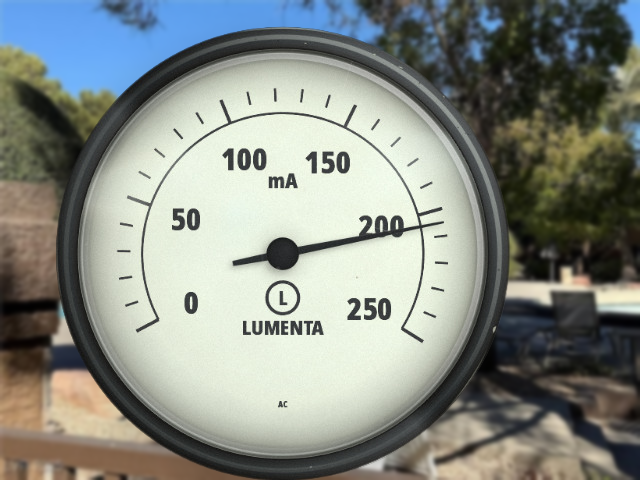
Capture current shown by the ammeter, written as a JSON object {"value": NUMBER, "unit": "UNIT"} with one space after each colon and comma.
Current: {"value": 205, "unit": "mA"}
